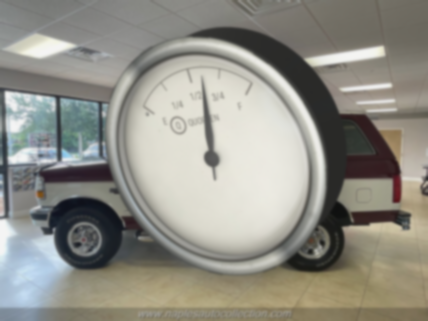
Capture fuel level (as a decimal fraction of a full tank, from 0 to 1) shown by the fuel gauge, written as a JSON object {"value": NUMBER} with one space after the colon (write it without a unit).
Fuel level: {"value": 0.625}
